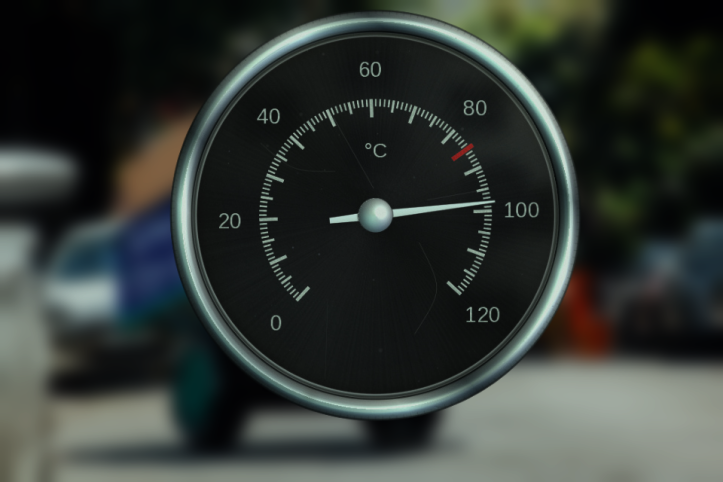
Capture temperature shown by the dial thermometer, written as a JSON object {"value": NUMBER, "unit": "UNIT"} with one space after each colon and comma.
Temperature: {"value": 98, "unit": "°C"}
